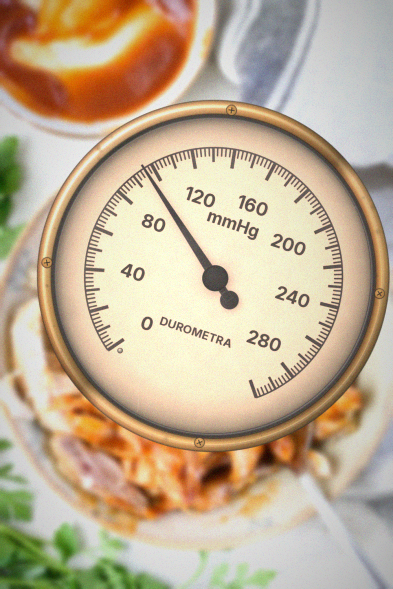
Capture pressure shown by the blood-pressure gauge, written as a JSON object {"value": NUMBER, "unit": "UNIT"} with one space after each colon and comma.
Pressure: {"value": 96, "unit": "mmHg"}
